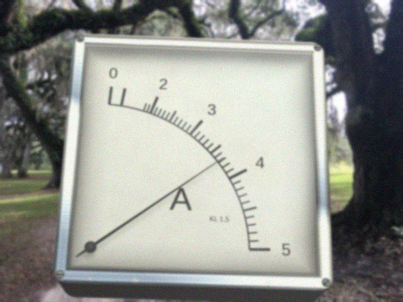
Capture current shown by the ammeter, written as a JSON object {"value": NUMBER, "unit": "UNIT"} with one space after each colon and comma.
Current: {"value": 3.7, "unit": "A"}
